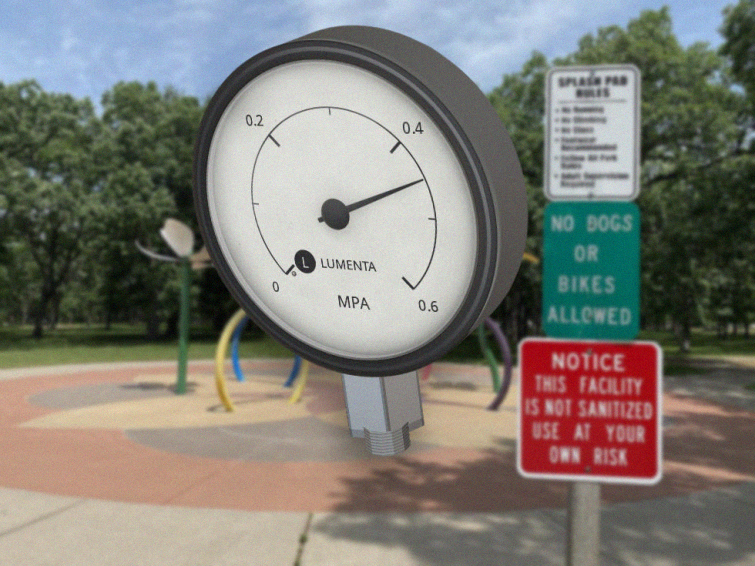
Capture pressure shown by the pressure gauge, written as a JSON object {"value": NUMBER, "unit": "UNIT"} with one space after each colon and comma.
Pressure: {"value": 0.45, "unit": "MPa"}
